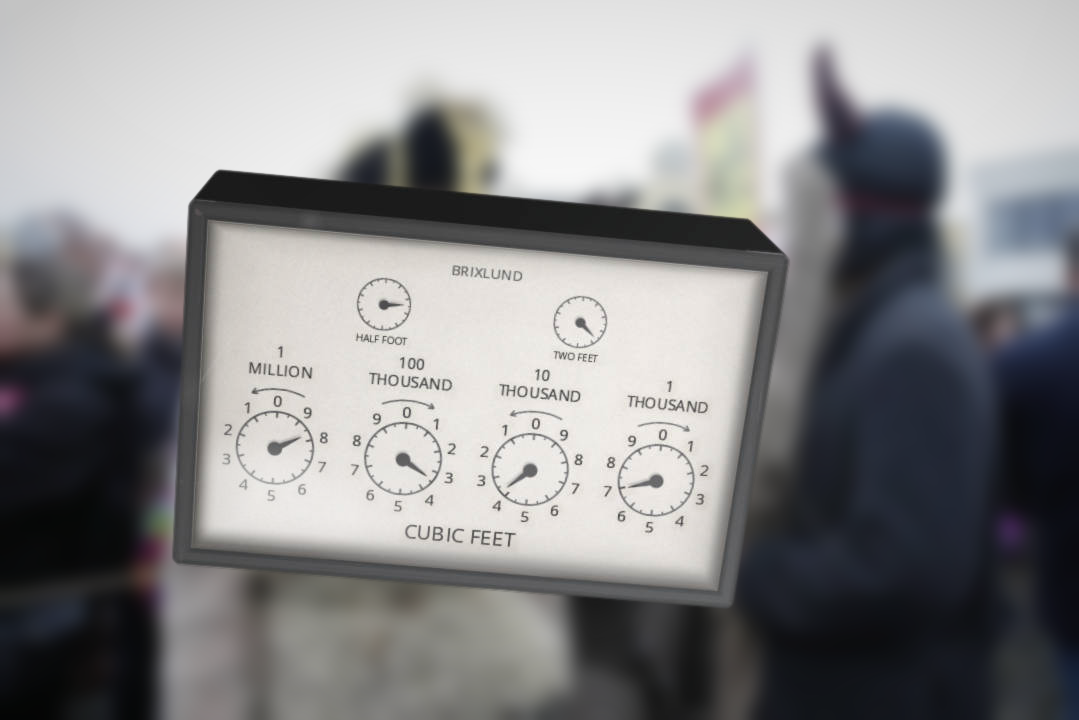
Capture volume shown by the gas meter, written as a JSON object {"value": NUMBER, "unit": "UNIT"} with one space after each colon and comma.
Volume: {"value": 833700, "unit": "ft³"}
